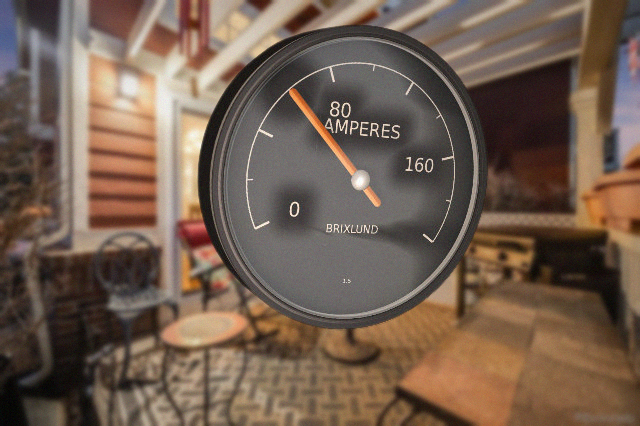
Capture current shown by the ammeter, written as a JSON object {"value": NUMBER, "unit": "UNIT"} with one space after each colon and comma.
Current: {"value": 60, "unit": "A"}
